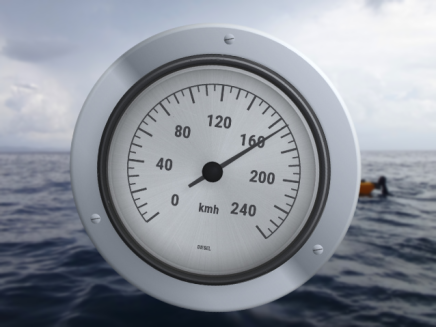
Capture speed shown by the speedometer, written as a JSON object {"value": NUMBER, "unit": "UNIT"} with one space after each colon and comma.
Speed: {"value": 165, "unit": "km/h"}
